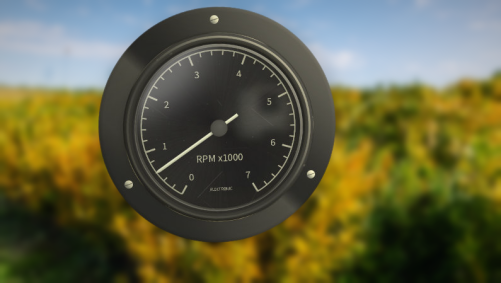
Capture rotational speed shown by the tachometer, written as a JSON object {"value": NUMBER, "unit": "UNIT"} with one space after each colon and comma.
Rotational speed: {"value": 600, "unit": "rpm"}
